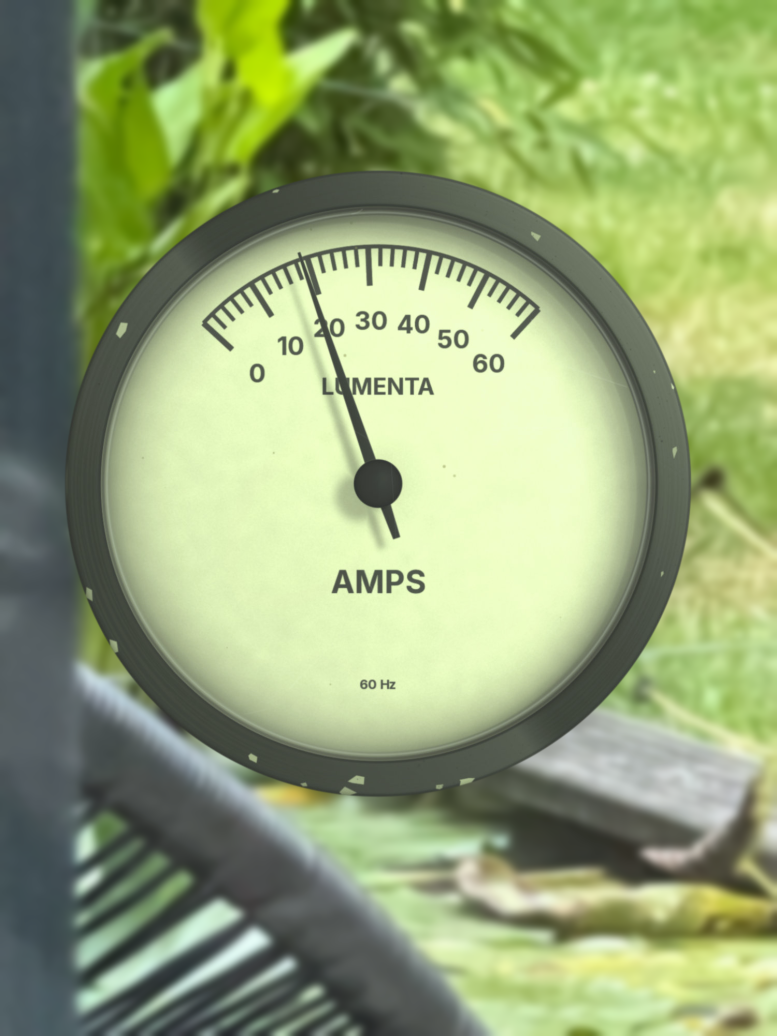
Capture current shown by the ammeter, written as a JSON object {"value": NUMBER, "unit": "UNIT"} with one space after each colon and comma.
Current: {"value": 19, "unit": "A"}
